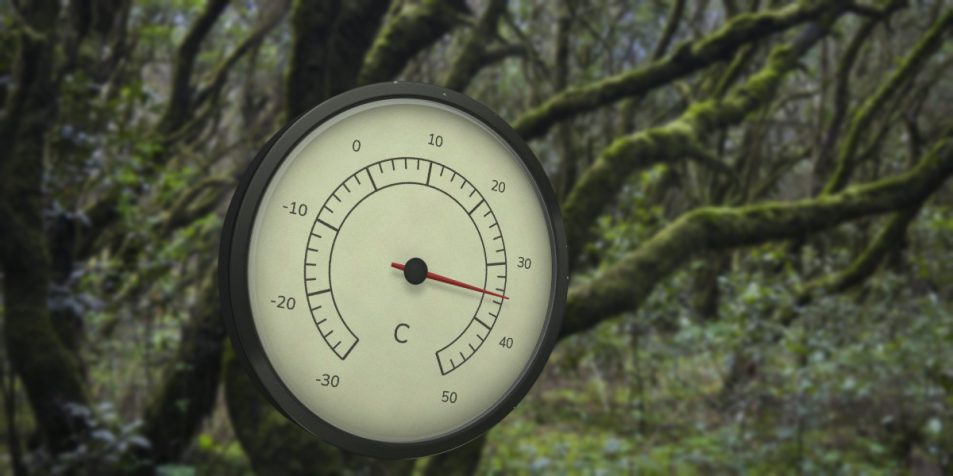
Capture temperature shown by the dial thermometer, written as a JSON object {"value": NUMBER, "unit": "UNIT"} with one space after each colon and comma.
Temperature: {"value": 35, "unit": "°C"}
